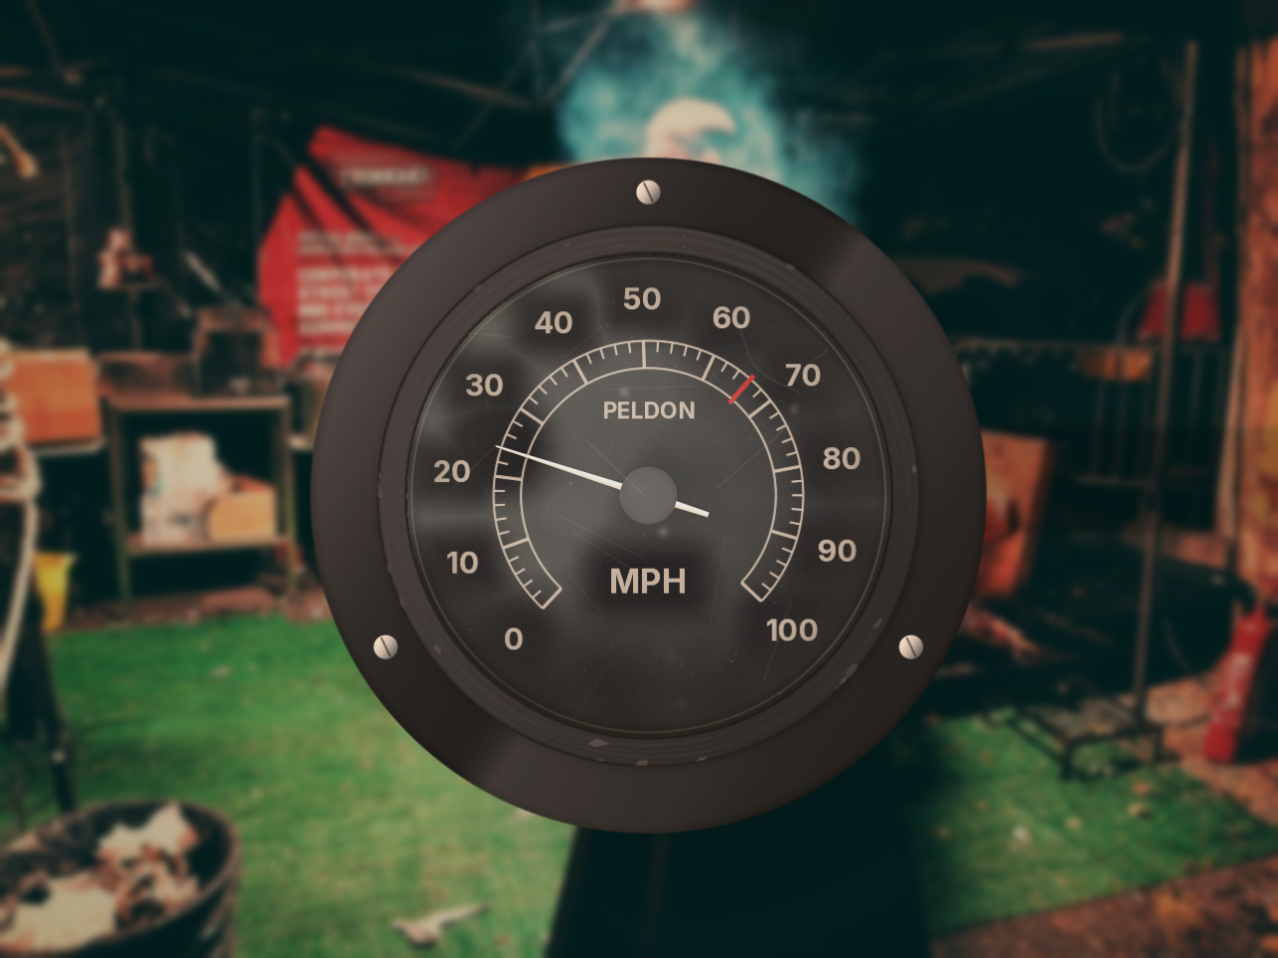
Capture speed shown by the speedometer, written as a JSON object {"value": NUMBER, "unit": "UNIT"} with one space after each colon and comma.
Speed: {"value": 24, "unit": "mph"}
